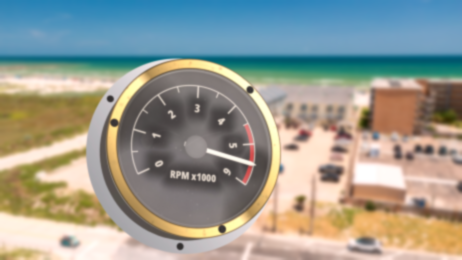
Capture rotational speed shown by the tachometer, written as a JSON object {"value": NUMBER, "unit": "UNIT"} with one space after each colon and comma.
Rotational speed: {"value": 5500, "unit": "rpm"}
